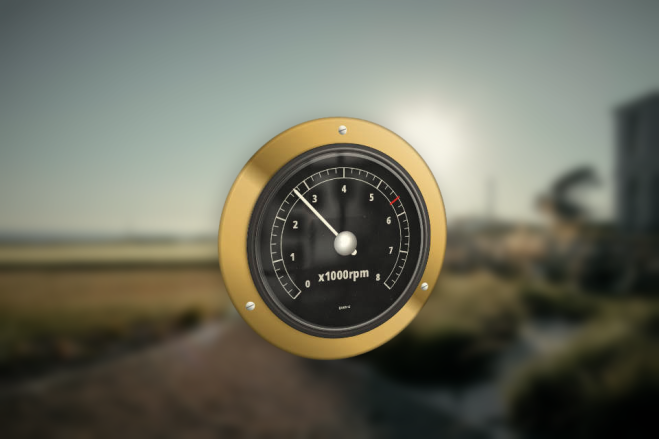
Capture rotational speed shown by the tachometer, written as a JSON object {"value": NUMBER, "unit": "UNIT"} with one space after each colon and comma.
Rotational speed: {"value": 2700, "unit": "rpm"}
